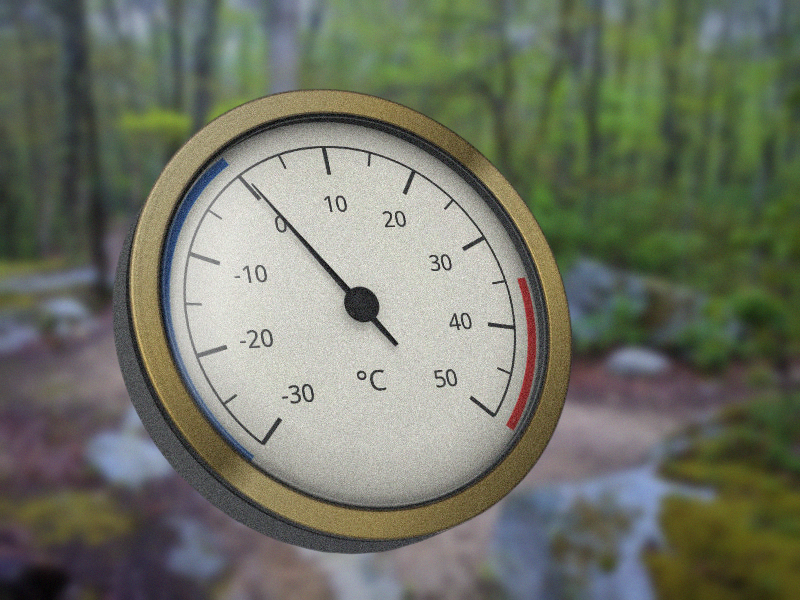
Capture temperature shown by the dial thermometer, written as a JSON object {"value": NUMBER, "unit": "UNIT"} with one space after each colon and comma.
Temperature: {"value": 0, "unit": "°C"}
